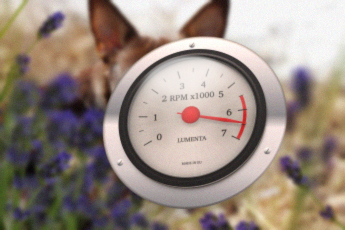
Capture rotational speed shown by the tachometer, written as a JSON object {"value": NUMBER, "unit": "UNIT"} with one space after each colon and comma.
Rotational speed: {"value": 6500, "unit": "rpm"}
